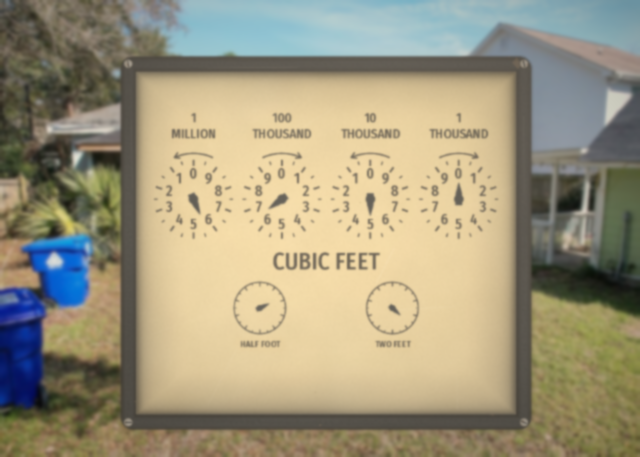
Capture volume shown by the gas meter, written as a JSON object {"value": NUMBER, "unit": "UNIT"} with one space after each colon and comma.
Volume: {"value": 565000, "unit": "ft³"}
